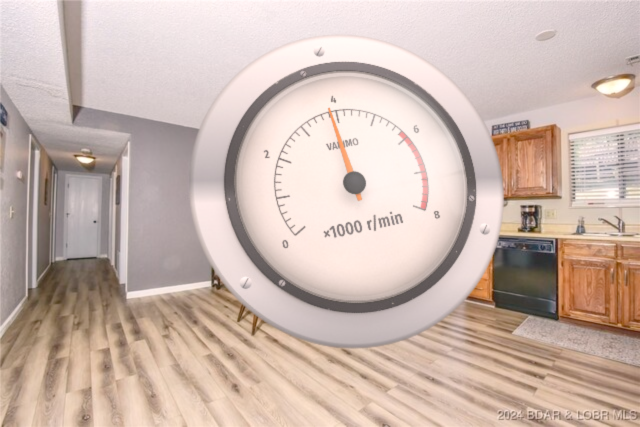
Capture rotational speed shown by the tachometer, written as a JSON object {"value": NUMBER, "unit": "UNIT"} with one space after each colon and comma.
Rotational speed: {"value": 3800, "unit": "rpm"}
